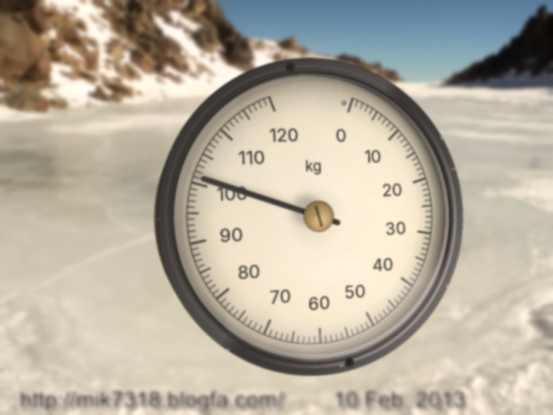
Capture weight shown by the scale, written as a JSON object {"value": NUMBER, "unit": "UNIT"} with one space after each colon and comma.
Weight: {"value": 101, "unit": "kg"}
